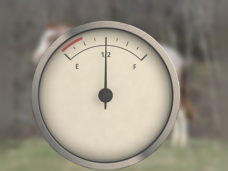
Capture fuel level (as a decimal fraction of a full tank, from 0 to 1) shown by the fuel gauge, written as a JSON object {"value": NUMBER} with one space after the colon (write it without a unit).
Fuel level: {"value": 0.5}
